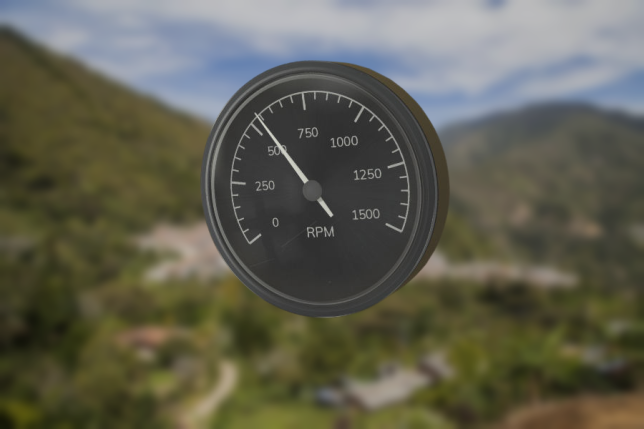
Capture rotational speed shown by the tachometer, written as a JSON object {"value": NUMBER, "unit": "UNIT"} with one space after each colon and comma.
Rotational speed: {"value": 550, "unit": "rpm"}
